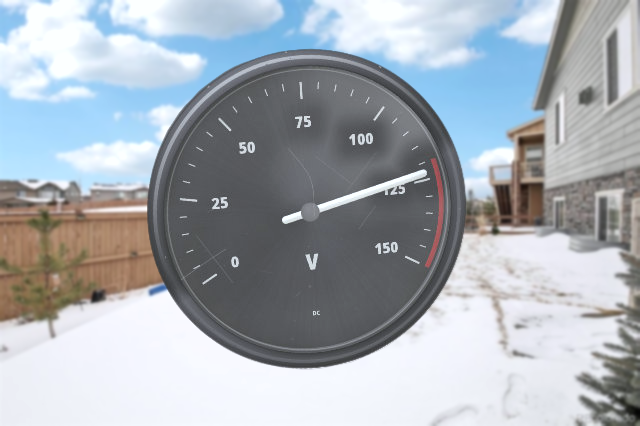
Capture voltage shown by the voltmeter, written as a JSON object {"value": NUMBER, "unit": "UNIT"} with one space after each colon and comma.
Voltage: {"value": 122.5, "unit": "V"}
